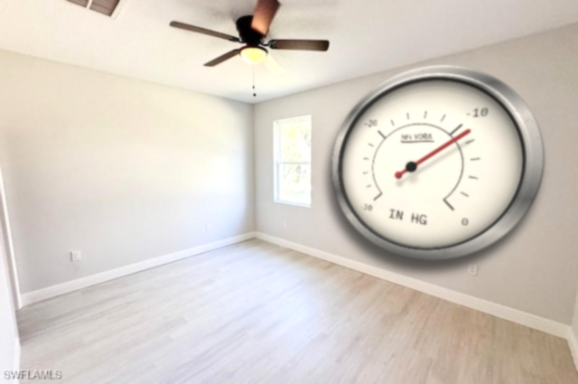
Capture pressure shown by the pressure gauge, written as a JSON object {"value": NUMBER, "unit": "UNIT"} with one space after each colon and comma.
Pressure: {"value": -9, "unit": "inHg"}
